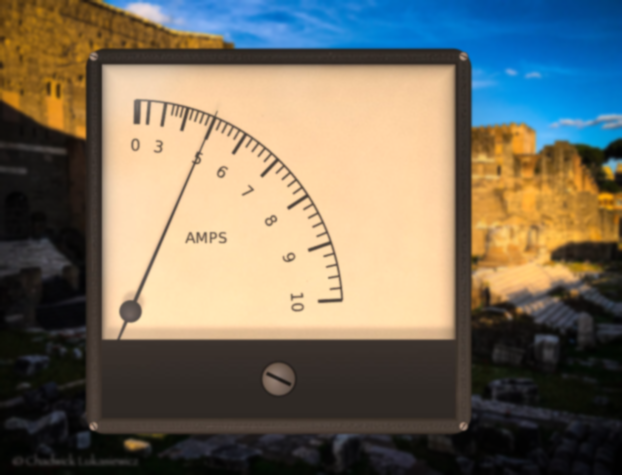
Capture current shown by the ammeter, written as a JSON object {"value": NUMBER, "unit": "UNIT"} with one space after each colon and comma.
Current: {"value": 5, "unit": "A"}
